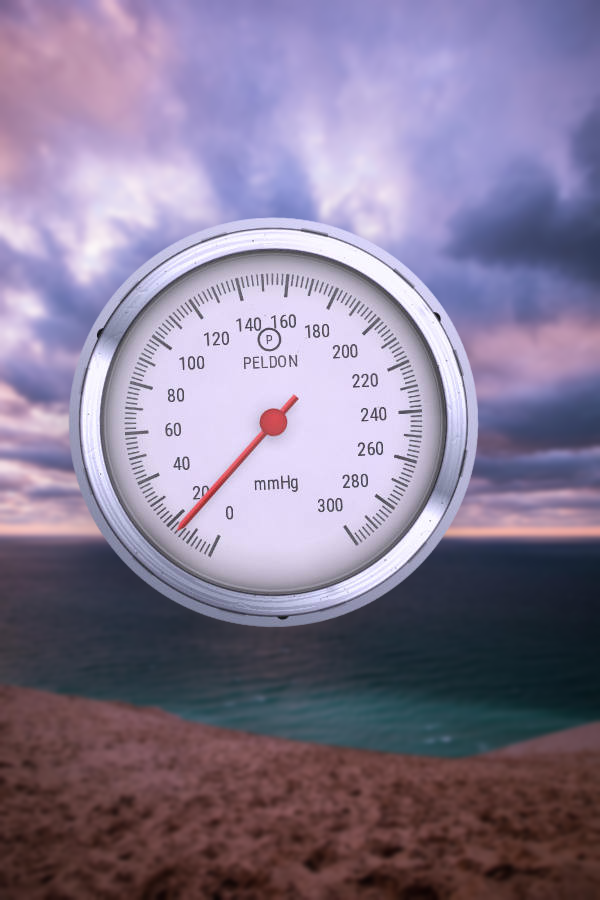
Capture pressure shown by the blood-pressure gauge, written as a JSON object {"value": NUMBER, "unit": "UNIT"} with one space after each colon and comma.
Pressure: {"value": 16, "unit": "mmHg"}
